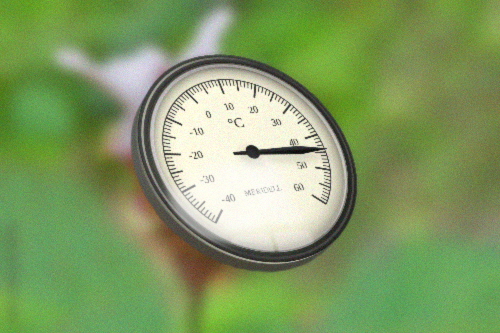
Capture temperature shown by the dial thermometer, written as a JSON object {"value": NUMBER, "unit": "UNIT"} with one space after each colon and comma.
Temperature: {"value": 45, "unit": "°C"}
